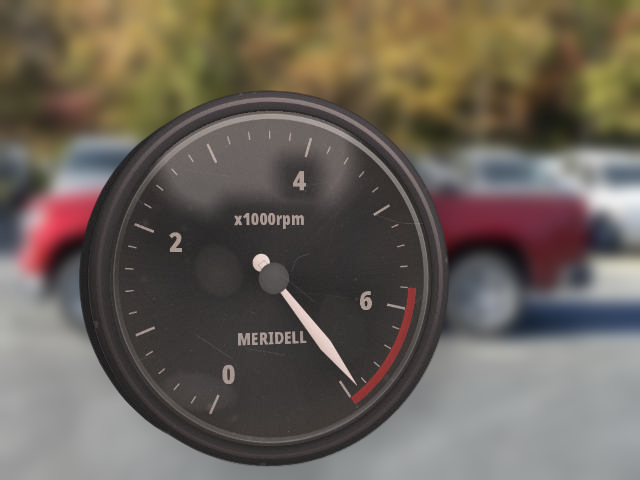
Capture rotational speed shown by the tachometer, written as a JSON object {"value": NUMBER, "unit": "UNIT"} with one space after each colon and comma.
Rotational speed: {"value": 6900, "unit": "rpm"}
